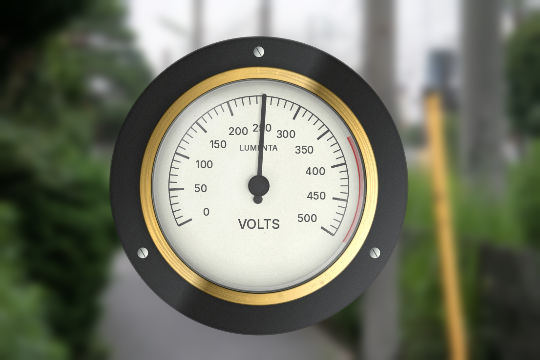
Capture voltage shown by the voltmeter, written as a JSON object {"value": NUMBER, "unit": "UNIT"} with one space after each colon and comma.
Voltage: {"value": 250, "unit": "V"}
